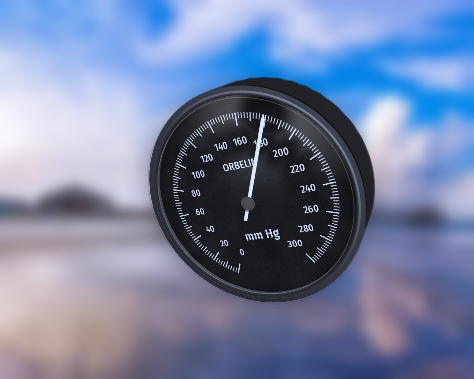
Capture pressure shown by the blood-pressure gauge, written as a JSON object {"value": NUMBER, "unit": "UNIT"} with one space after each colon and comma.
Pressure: {"value": 180, "unit": "mmHg"}
